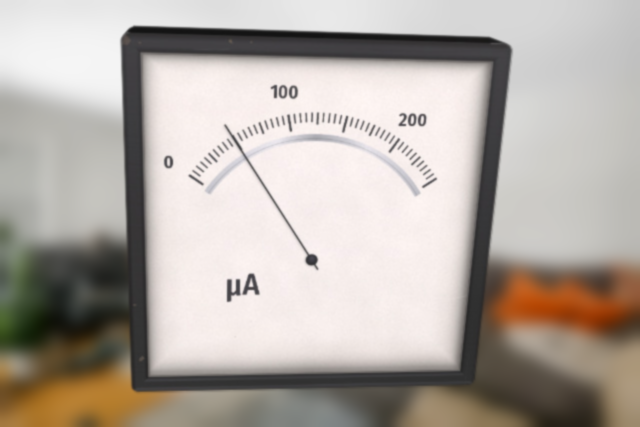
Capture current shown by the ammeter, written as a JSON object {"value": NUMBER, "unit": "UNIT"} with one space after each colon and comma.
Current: {"value": 50, "unit": "µA"}
